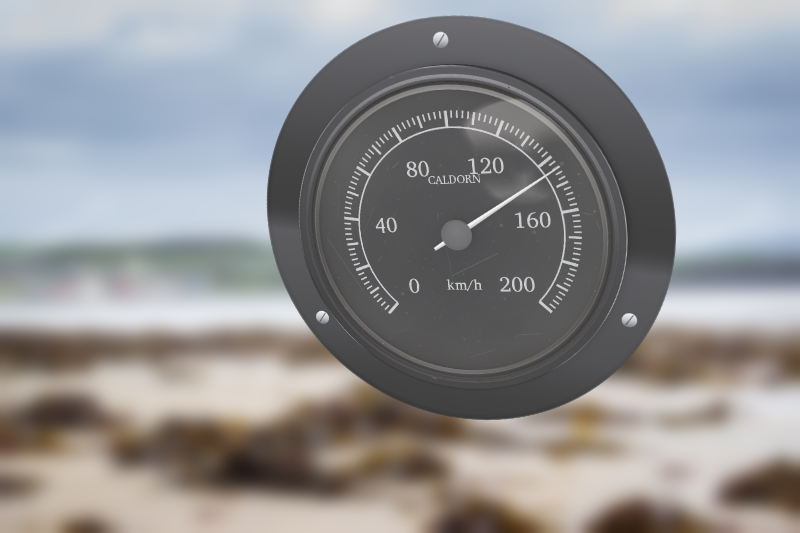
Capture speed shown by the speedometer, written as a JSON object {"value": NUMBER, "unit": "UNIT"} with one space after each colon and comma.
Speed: {"value": 144, "unit": "km/h"}
